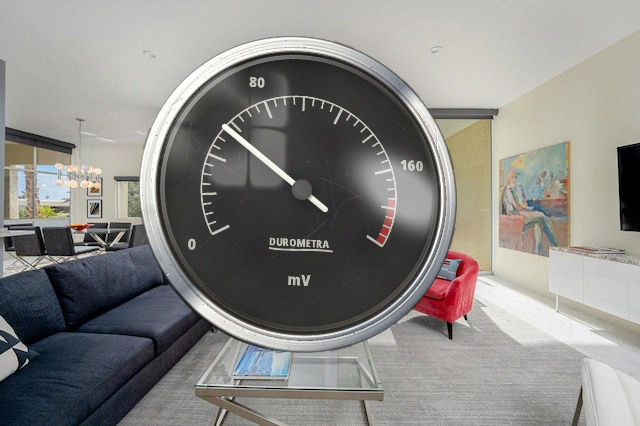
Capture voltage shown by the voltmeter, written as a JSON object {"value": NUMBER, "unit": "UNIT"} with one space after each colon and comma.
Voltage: {"value": 55, "unit": "mV"}
